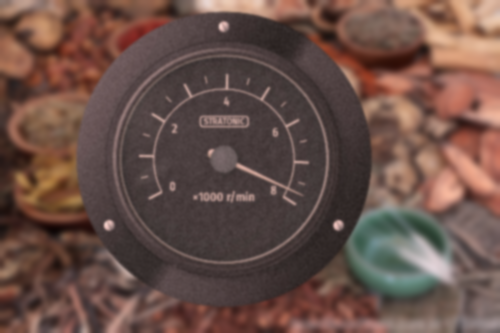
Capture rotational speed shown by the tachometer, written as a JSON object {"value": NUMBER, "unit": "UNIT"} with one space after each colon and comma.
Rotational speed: {"value": 7750, "unit": "rpm"}
